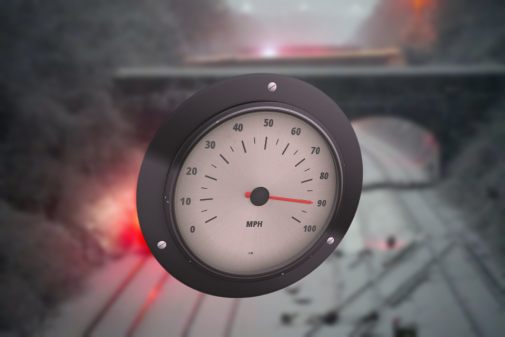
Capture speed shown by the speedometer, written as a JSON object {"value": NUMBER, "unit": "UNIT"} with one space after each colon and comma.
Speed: {"value": 90, "unit": "mph"}
